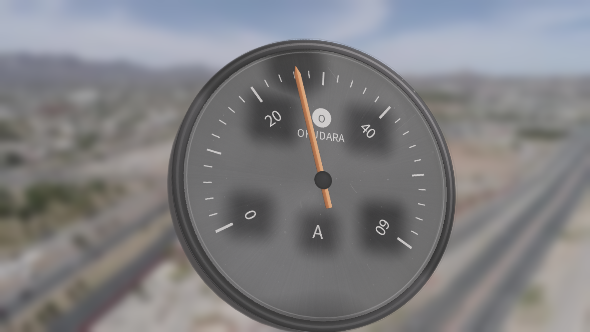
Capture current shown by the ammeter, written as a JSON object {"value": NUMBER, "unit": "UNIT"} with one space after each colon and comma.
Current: {"value": 26, "unit": "A"}
